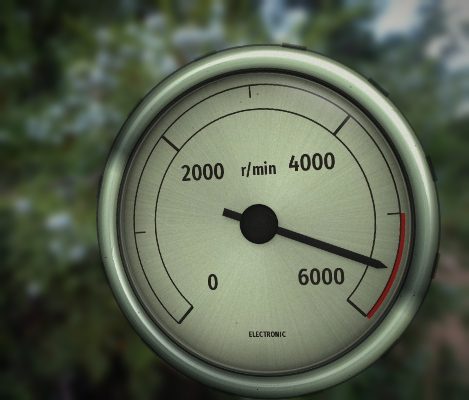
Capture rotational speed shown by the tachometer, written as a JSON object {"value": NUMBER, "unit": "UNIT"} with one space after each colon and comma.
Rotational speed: {"value": 5500, "unit": "rpm"}
